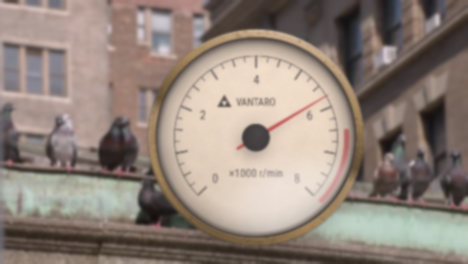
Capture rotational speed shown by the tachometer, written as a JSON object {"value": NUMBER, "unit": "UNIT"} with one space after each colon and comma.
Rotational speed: {"value": 5750, "unit": "rpm"}
